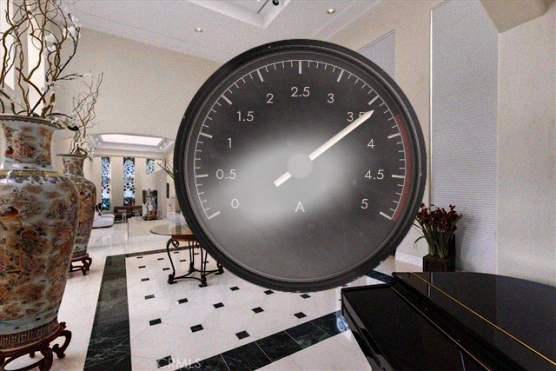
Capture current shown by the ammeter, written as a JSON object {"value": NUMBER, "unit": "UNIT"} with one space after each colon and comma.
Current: {"value": 3.6, "unit": "A"}
